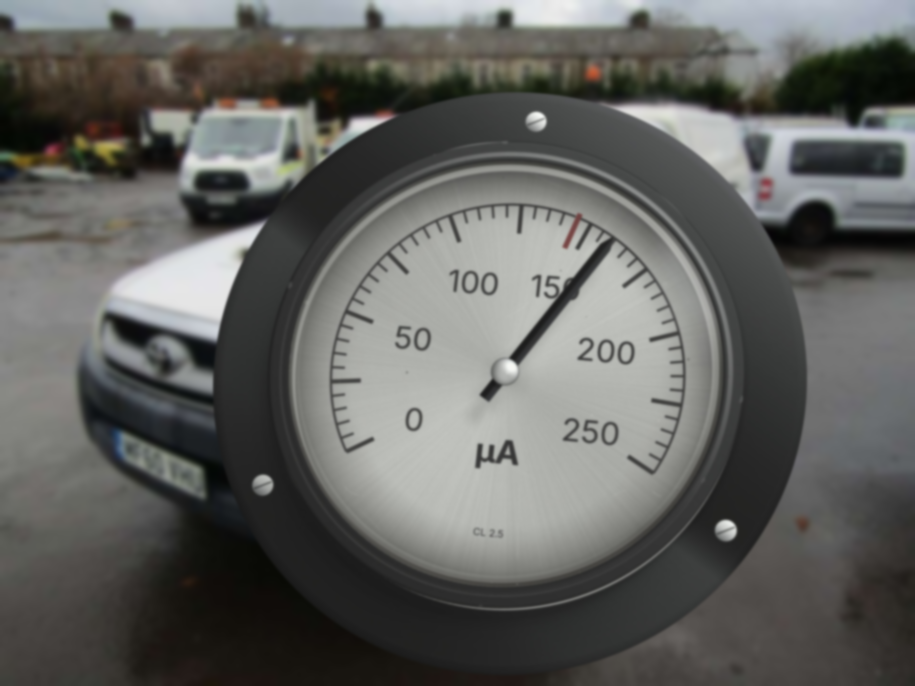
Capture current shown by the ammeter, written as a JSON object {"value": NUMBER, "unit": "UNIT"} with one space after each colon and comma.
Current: {"value": 160, "unit": "µA"}
